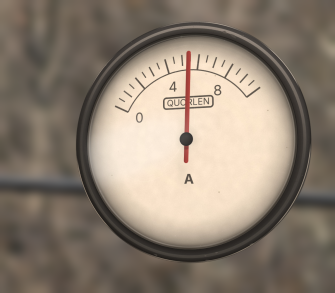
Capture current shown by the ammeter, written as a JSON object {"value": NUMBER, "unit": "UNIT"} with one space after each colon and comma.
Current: {"value": 5.5, "unit": "A"}
